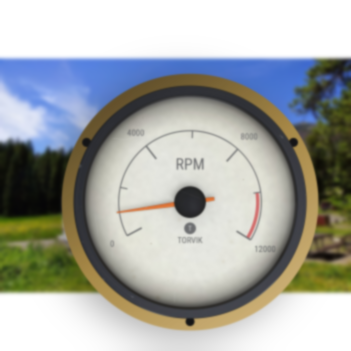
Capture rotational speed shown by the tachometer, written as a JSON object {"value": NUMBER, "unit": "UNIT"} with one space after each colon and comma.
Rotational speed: {"value": 1000, "unit": "rpm"}
